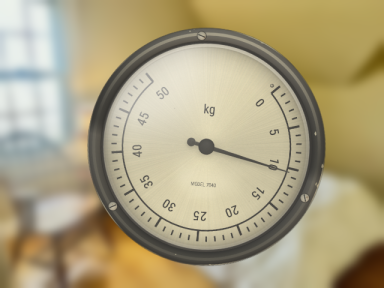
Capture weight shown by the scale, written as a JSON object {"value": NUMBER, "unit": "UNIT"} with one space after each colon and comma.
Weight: {"value": 10.5, "unit": "kg"}
